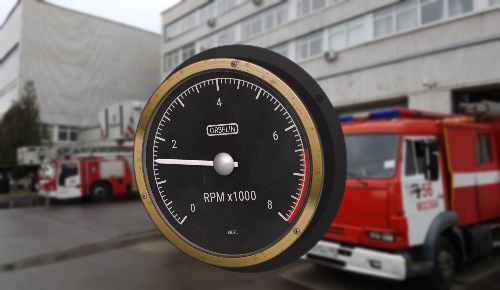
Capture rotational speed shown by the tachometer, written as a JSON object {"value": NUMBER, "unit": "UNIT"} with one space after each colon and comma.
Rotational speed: {"value": 1500, "unit": "rpm"}
